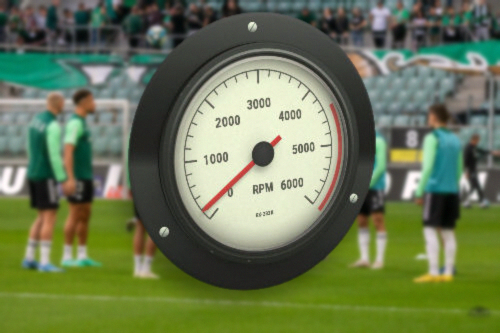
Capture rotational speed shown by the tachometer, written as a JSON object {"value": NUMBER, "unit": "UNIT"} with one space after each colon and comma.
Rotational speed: {"value": 200, "unit": "rpm"}
